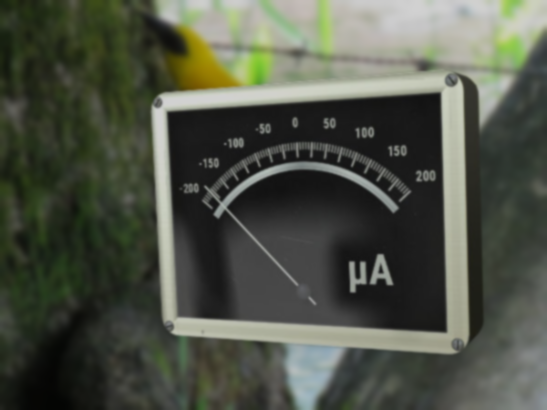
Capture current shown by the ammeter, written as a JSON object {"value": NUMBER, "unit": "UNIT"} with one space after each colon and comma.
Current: {"value": -175, "unit": "µA"}
